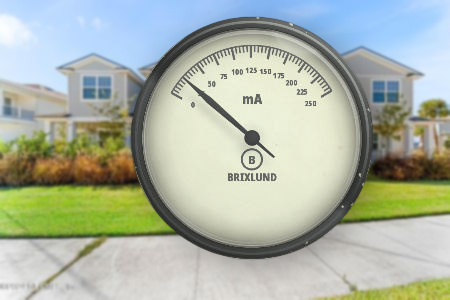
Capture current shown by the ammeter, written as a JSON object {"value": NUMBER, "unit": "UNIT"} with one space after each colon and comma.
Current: {"value": 25, "unit": "mA"}
